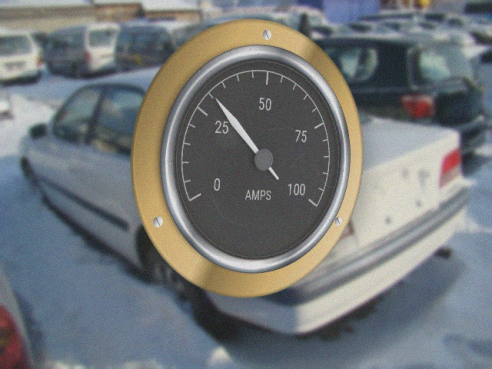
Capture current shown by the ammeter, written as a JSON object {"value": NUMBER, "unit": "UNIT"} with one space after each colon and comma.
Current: {"value": 30, "unit": "A"}
